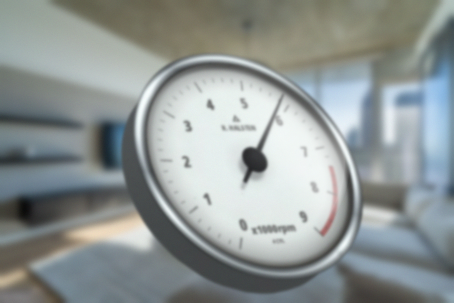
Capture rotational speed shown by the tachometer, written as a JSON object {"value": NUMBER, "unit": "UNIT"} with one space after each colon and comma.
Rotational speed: {"value": 5800, "unit": "rpm"}
